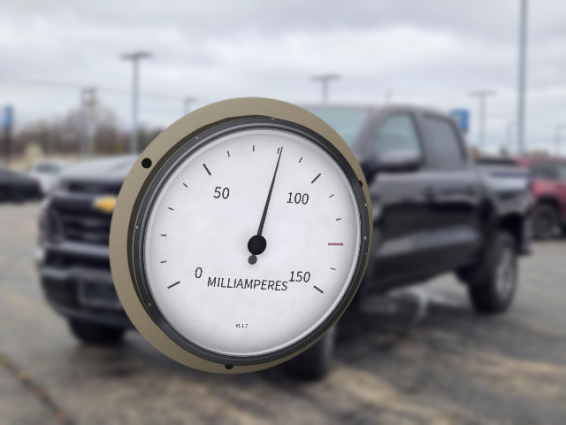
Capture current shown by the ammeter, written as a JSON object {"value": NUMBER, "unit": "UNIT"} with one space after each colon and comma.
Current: {"value": 80, "unit": "mA"}
